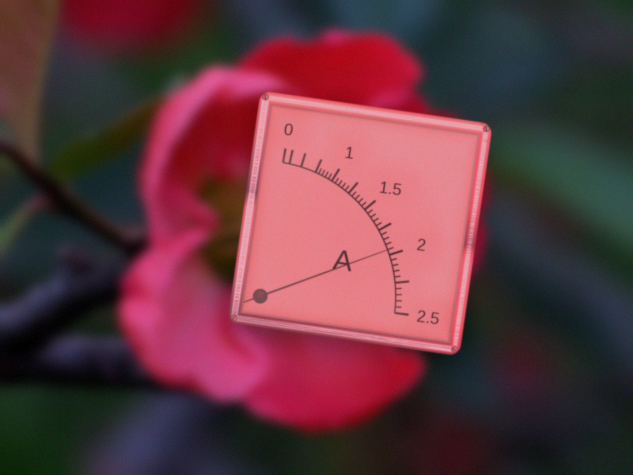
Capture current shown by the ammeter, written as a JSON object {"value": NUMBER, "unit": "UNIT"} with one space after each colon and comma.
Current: {"value": 1.95, "unit": "A"}
